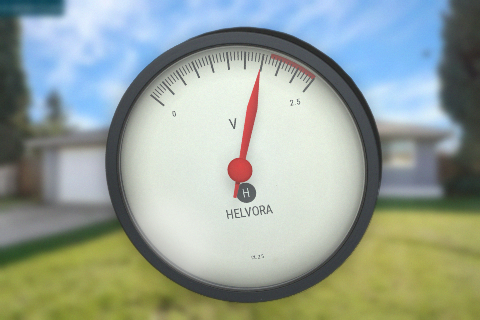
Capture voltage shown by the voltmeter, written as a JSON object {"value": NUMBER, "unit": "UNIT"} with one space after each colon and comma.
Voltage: {"value": 1.75, "unit": "V"}
